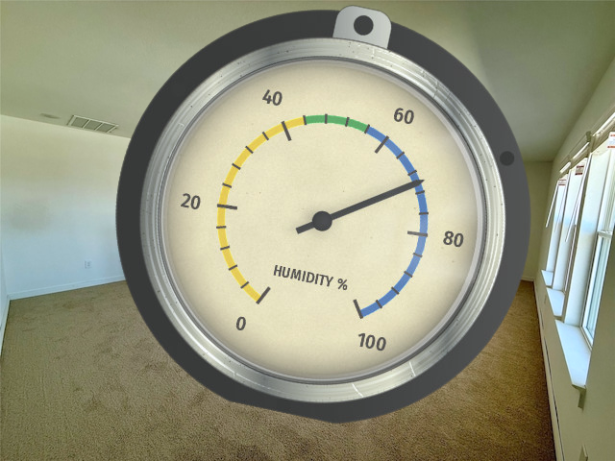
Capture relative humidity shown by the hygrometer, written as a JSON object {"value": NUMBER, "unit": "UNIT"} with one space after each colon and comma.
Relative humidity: {"value": 70, "unit": "%"}
